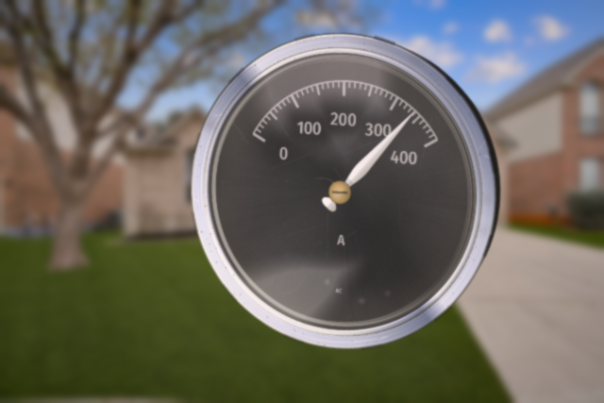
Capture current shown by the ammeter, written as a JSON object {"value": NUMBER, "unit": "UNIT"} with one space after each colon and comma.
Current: {"value": 340, "unit": "A"}
